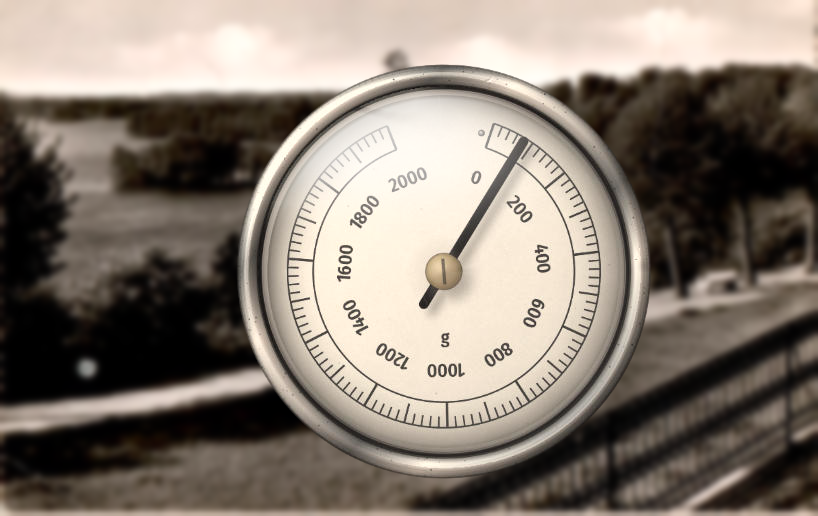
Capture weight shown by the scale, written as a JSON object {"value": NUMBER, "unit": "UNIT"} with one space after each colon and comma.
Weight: {"value": 80, "unit": "g"}
